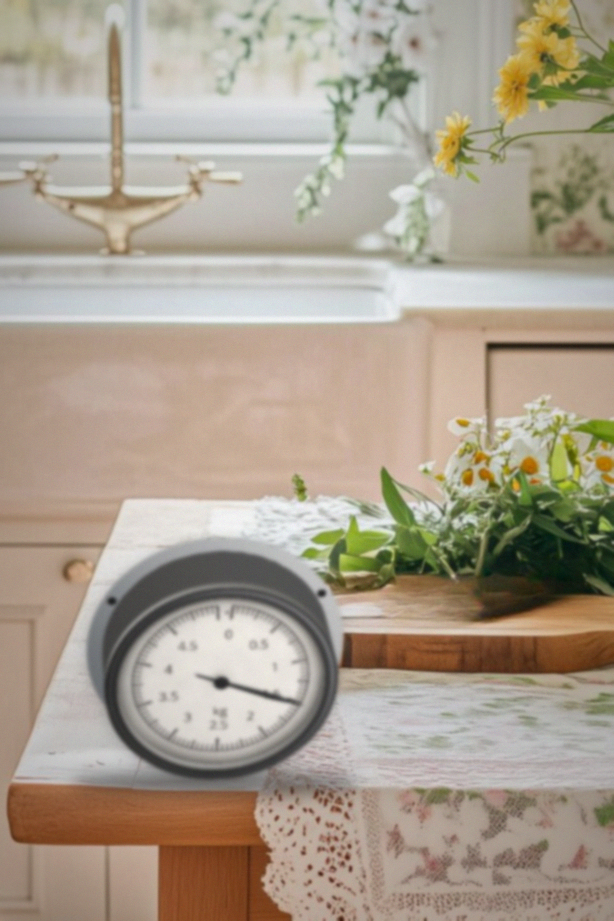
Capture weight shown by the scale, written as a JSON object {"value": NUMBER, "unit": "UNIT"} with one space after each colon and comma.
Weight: {"value": 1.5, "unit": "kg"}
